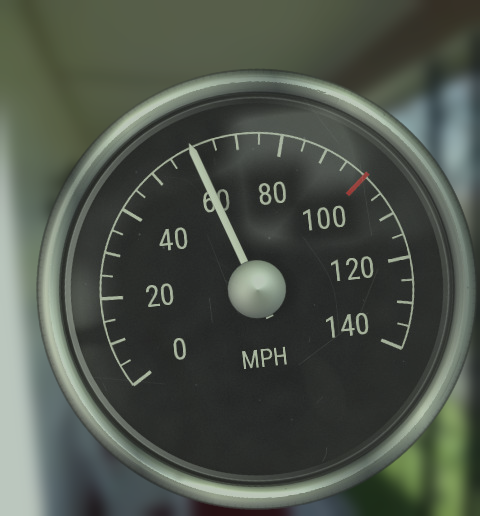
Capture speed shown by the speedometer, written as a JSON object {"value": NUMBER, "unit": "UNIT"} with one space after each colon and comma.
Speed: {"value": 60, "unit": "mph"}
